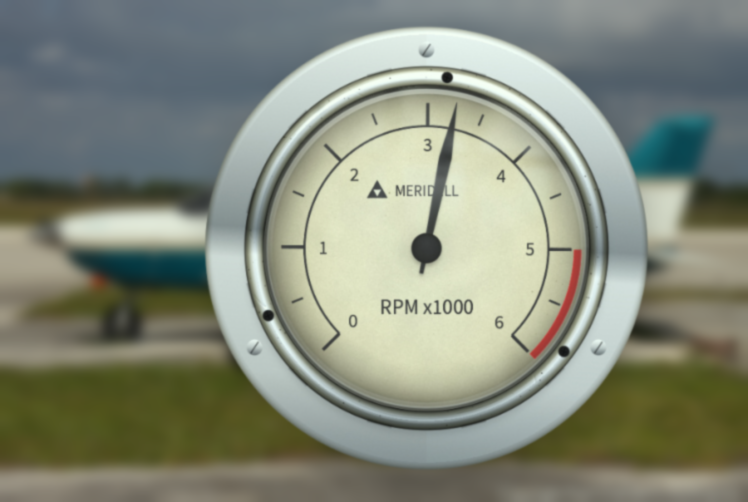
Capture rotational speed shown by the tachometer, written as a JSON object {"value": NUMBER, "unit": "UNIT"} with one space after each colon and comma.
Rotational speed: {"value": 3250, "unit": "rpm"}
